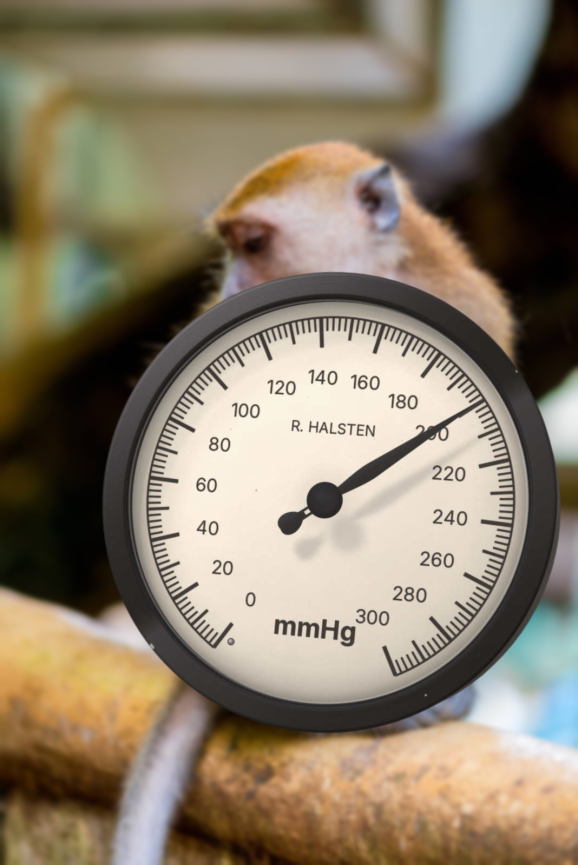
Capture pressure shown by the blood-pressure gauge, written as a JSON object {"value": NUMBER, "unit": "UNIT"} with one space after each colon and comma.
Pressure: {"value": 200, "unit": "mmHg"}
